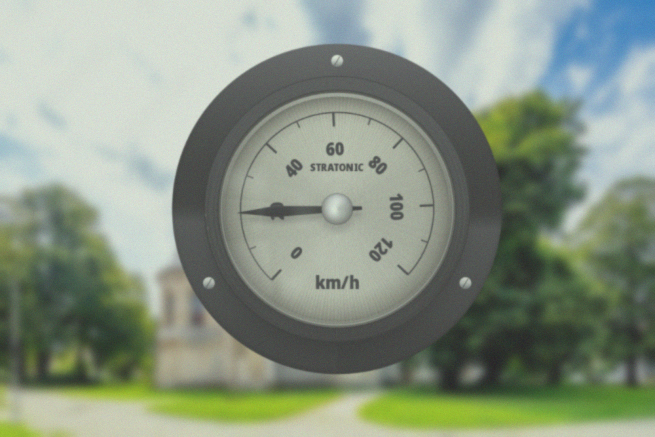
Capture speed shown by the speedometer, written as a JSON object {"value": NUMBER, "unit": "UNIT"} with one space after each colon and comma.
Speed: {"value": 20, "unit": "km/h"}
